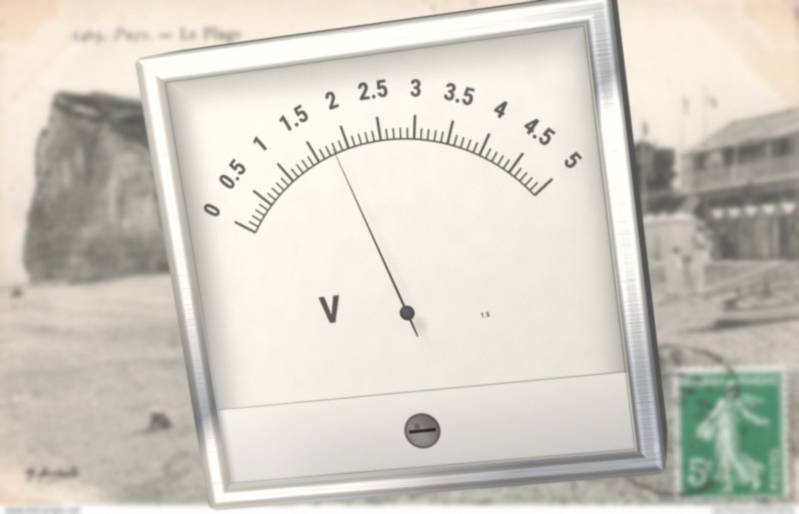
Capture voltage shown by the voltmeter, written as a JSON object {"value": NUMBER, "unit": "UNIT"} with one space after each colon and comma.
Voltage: {"value": 1.8, "unit": "V"}
